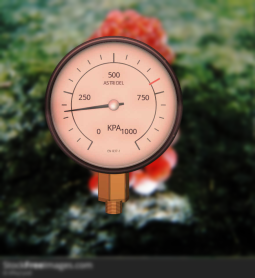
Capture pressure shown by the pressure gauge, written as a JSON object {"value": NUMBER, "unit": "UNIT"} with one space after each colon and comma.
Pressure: {"value": 175, "unit": "kPa"}
